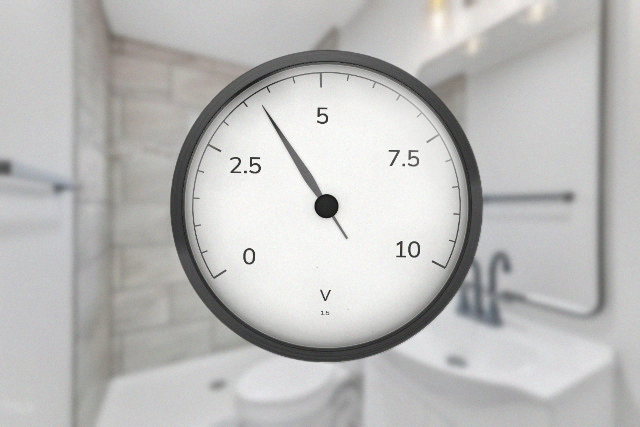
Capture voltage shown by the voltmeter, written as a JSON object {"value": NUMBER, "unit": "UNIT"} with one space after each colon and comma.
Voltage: {"value": 3.75, "unit": "V"}
